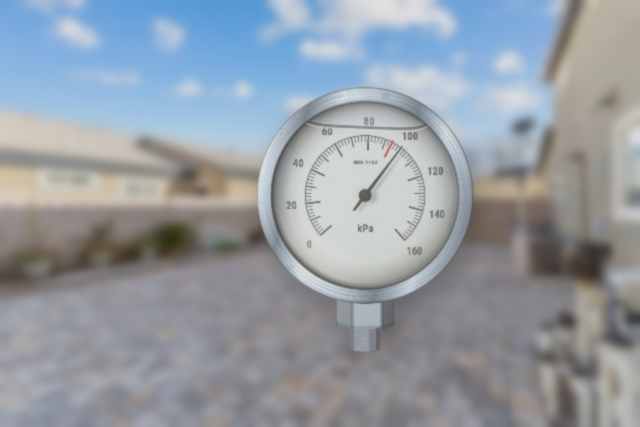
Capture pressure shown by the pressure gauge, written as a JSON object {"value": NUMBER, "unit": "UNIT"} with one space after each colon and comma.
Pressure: {"value": 100, "unit": "kPa"}
